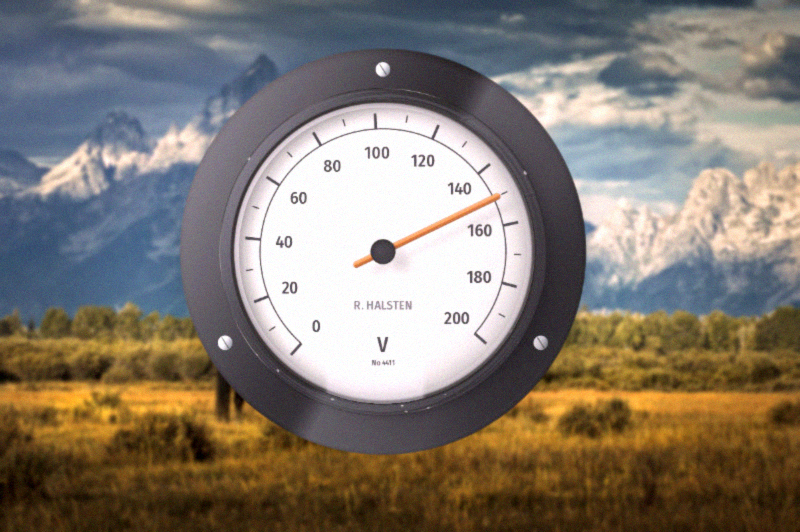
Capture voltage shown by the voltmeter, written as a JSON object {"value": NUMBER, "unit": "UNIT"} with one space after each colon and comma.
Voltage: {"value": 150, "unit": "V"}
